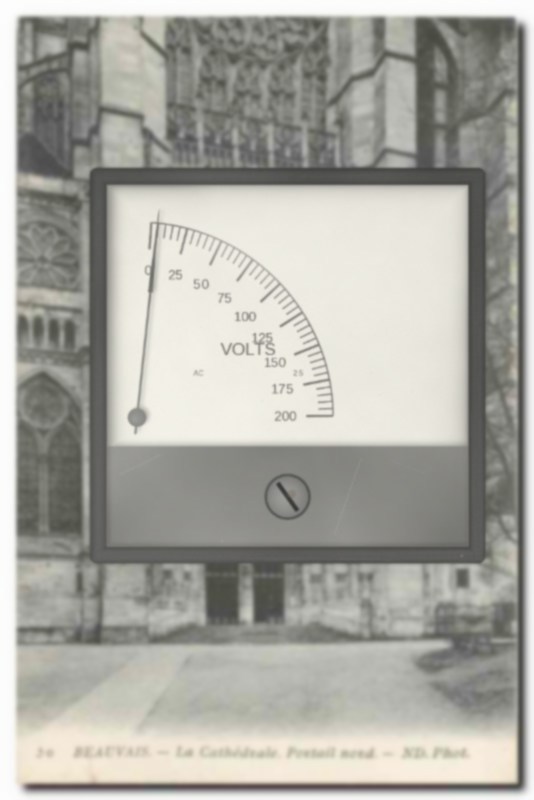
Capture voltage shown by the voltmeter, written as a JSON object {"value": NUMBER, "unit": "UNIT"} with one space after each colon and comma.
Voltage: {"value": 5, "unit": "V"}
